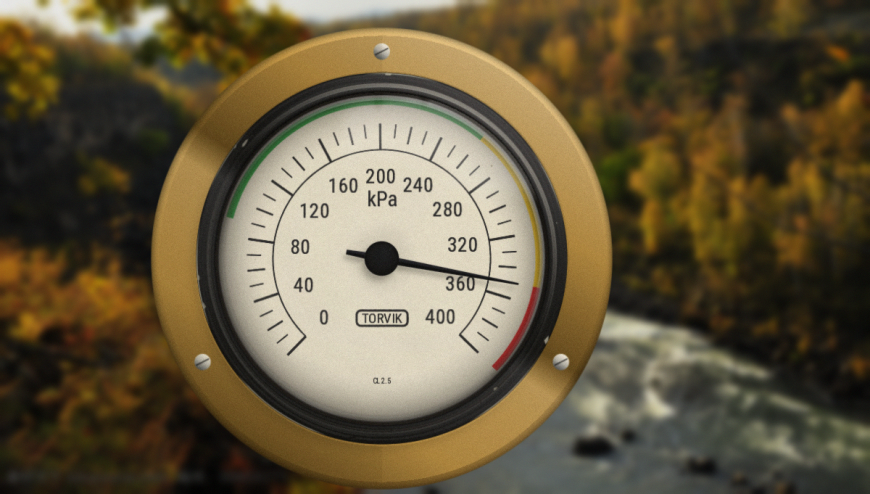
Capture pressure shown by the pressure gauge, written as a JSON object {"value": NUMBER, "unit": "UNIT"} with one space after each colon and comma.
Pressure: {"value": 350, "unit": "kPa"}
